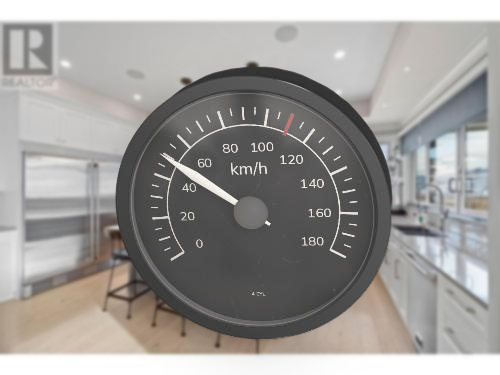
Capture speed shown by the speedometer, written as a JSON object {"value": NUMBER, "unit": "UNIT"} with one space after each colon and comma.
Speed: {"value": 50, "unit": "km/h"}
